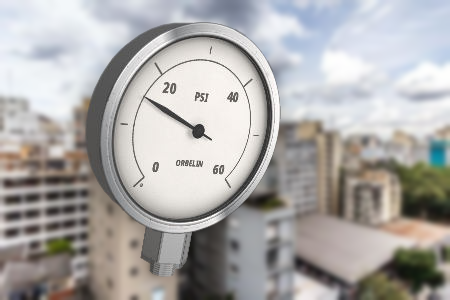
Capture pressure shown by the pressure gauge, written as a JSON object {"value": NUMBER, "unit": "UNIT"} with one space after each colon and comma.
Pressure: {"value": 15, "unit": "psi"}
